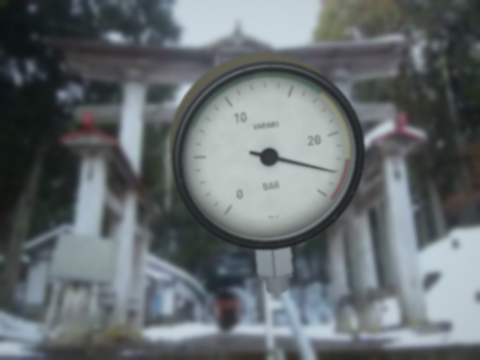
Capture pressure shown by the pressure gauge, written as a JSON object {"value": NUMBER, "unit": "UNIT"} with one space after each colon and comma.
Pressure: {"value": 23, "unit": "bar"}
